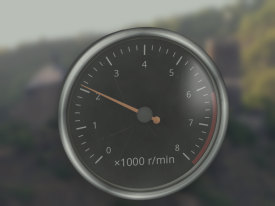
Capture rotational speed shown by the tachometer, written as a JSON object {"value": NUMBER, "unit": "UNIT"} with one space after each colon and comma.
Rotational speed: {"value": 2100, "unit": "rpm"}
